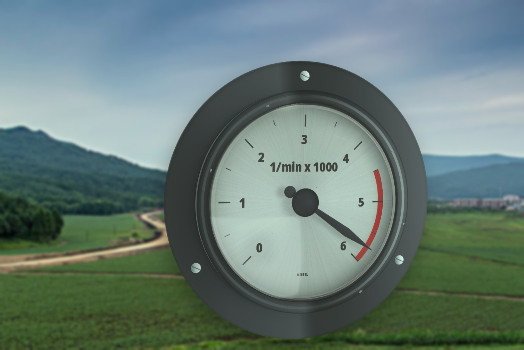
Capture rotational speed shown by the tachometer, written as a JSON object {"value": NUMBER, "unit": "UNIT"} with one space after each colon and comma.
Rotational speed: {"value": 5750, "unit": "rpm"}
